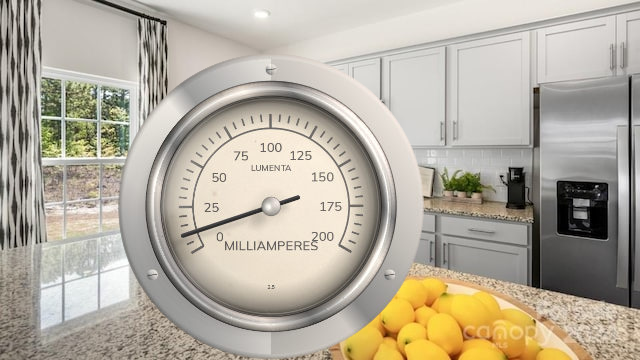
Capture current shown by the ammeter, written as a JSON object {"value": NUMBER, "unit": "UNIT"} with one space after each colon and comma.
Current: {"value": 10, "unit": "mA"}
